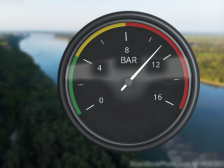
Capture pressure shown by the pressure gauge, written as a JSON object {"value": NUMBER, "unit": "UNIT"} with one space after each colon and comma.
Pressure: {"value": 11, "unit": "bar"}
